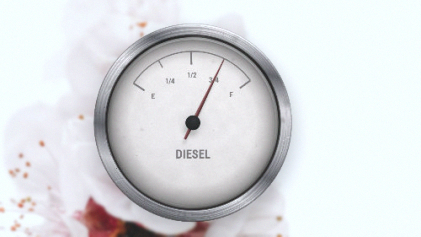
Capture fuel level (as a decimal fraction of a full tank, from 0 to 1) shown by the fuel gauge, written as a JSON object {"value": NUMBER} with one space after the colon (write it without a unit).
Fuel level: {"value": 0.75}
